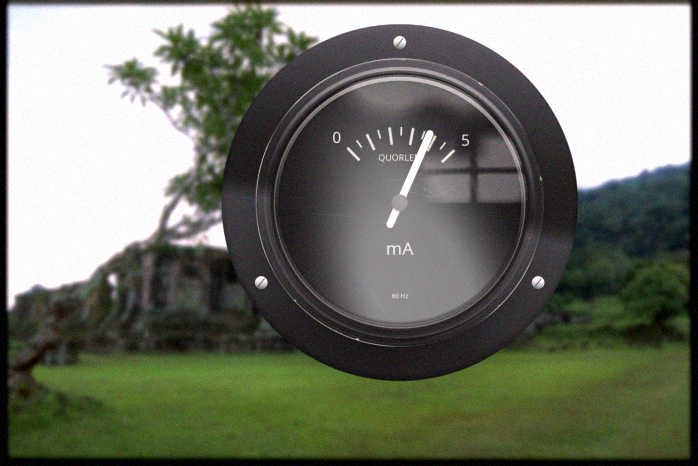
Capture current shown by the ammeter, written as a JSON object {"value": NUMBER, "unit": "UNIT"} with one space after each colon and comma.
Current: {"value": 3.75, "unit": "mA"}
